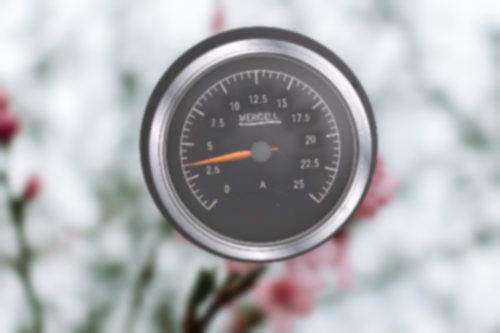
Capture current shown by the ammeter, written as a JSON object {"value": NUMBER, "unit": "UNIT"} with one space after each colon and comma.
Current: {"value": 3.5, "unit": "A"}
